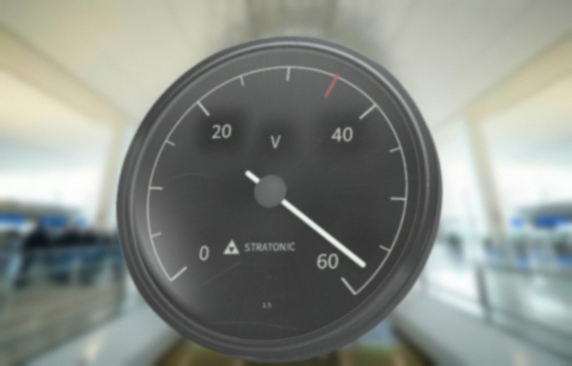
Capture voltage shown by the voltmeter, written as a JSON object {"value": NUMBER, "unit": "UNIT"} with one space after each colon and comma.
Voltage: {"value": 57.5, "unit": "V"}
